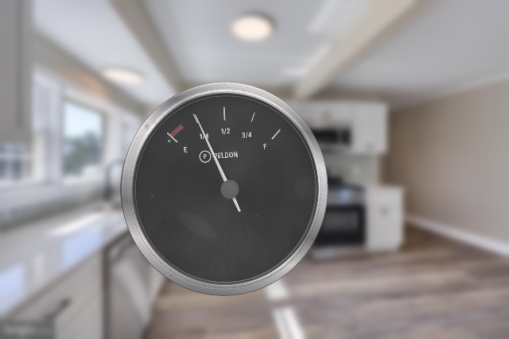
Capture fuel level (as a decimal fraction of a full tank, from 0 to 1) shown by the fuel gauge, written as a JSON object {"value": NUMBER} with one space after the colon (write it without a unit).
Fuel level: {"value": 0.25}
